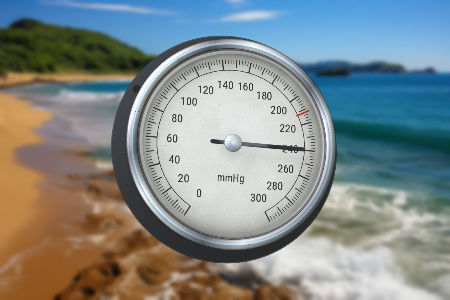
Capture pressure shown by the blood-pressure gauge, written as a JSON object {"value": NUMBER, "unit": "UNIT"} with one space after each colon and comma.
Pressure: {"value": 240, "unit": "mmHg"}
